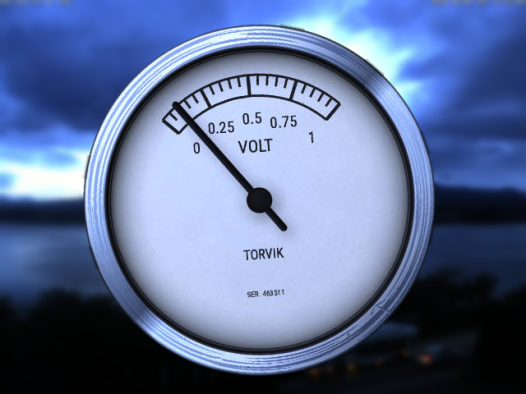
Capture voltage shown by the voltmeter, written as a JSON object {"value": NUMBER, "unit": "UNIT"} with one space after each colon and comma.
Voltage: {"value": 0.1, "unit": "V"}
